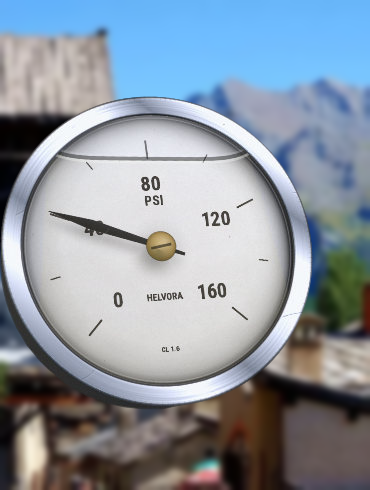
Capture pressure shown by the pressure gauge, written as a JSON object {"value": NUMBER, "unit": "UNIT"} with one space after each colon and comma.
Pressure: {"value": 40, "unit": "psi"}
